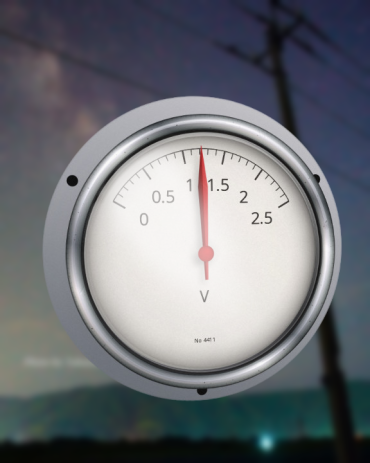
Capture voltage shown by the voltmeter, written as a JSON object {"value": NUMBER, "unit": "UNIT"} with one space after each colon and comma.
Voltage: {"value": 1.2, "unit": "V"}
